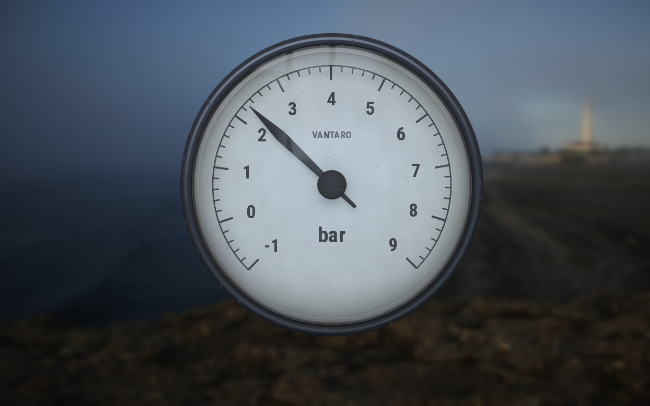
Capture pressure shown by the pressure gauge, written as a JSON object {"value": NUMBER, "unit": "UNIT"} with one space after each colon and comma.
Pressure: {"value": 2.3, "unit": "bar"}
